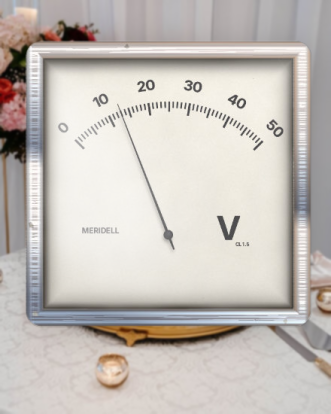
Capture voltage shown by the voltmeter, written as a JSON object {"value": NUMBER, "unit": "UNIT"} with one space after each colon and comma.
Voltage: {"value": 13, "unit": "V"}
